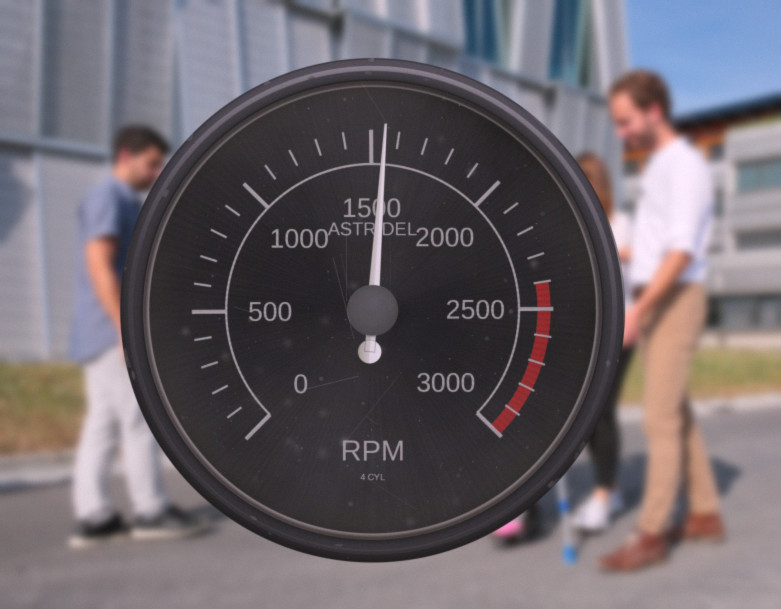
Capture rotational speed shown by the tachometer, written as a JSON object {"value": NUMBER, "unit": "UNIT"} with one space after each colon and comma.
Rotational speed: {"value": 1550, "unit": "rpm"}
